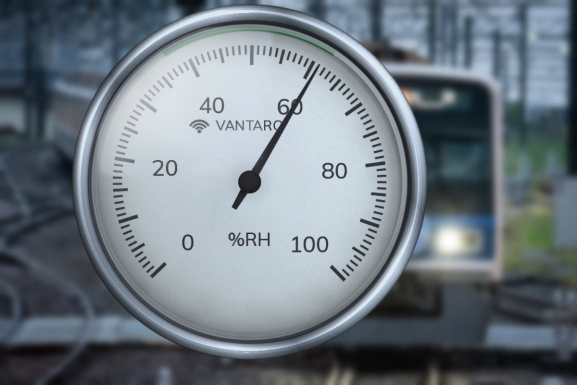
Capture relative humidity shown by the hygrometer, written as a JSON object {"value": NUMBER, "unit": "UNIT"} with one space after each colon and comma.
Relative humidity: {"value": 61, "unit": "%"}
